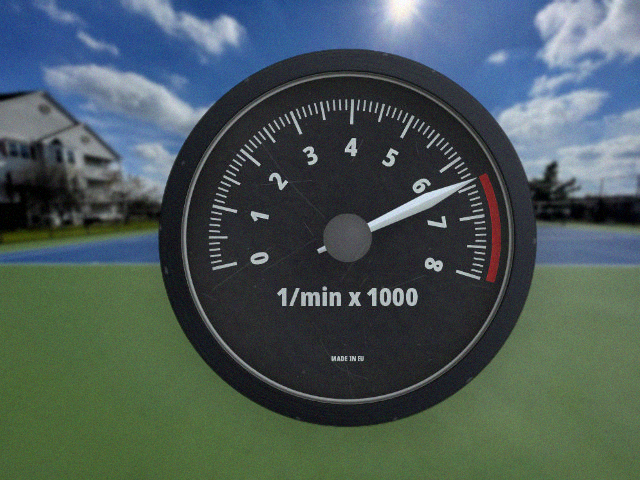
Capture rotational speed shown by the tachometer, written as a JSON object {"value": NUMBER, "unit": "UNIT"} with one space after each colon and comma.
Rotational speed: {"value": 6400, "unit": "rpm"}
